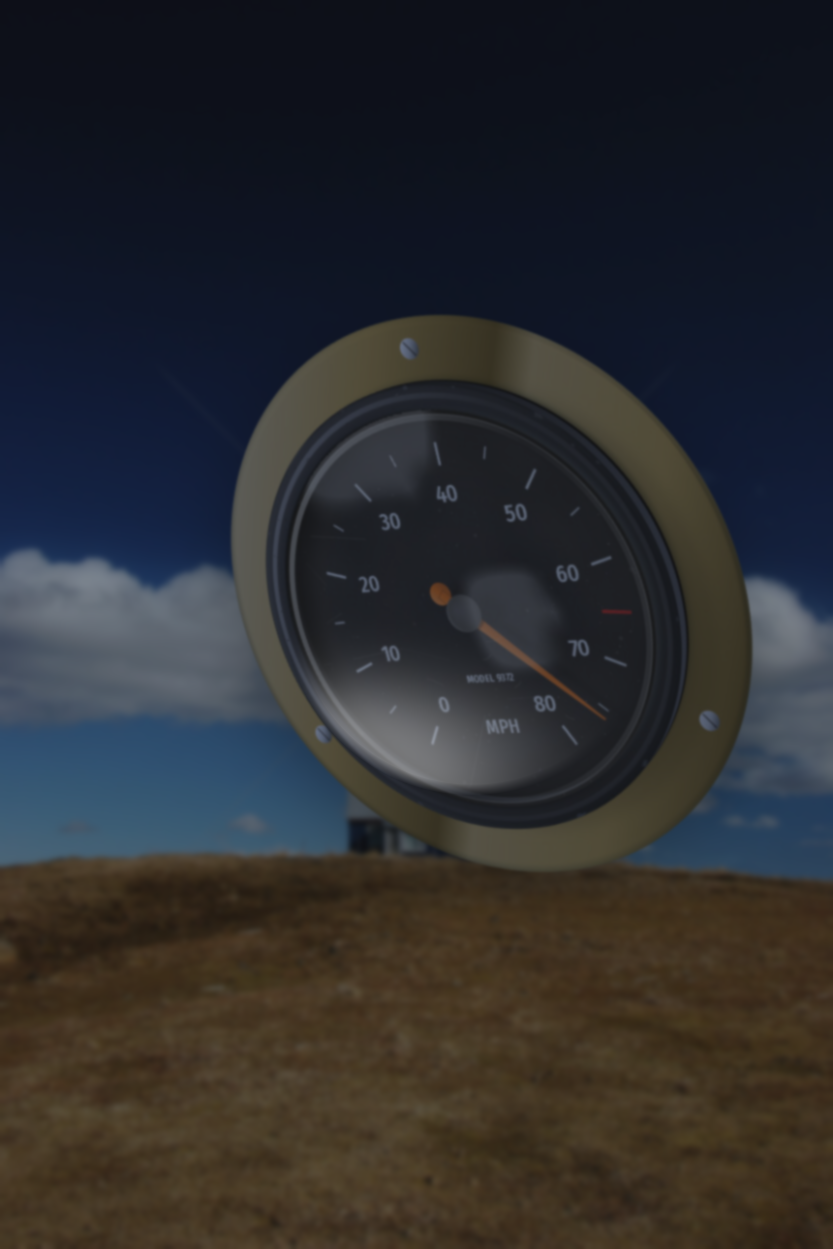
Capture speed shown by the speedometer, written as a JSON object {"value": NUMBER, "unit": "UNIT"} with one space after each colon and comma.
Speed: {"value": 75, "unit": "mph"}
